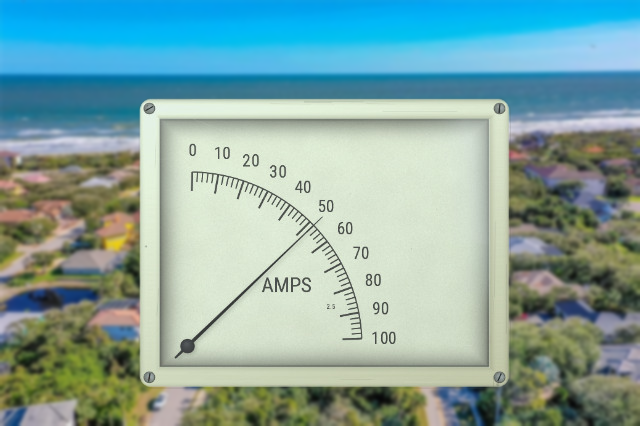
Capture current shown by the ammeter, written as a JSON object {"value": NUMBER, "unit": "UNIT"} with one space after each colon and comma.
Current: {"value": 52, "unit": "A"}
